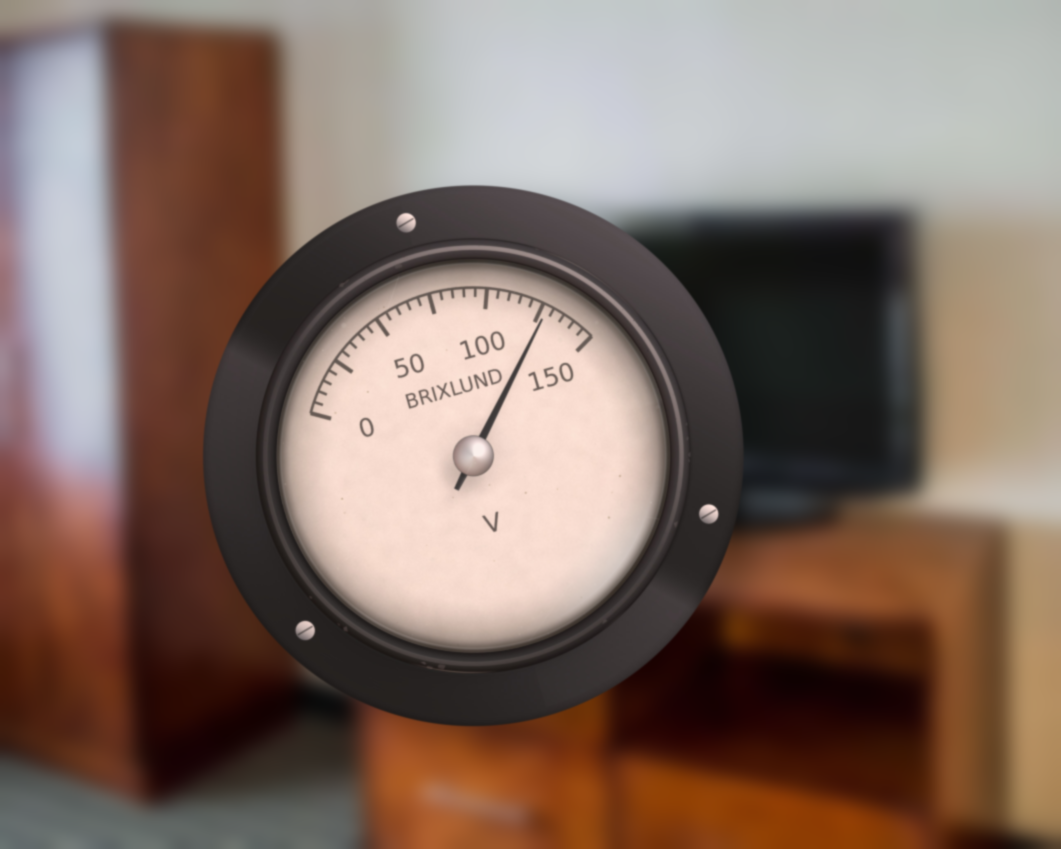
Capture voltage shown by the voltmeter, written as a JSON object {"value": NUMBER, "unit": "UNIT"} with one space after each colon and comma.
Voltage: {"value": 127.5, "unit": "V"}
